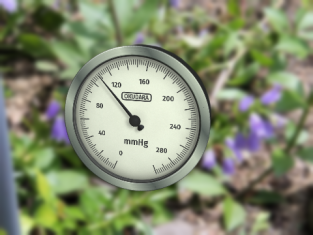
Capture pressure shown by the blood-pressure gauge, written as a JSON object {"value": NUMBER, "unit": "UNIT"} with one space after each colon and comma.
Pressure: {"value": 110, "unit": "mmHg"}
